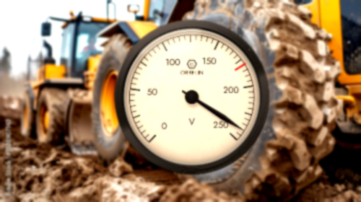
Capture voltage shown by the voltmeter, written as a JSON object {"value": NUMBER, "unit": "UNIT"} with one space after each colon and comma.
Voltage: {"value": 240, "unit": "V"}
